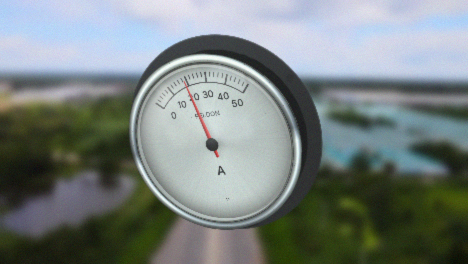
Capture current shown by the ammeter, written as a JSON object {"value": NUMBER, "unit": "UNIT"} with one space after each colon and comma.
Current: {"value": 20, "unit": "A"}
